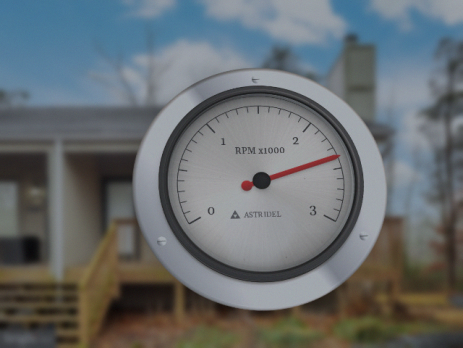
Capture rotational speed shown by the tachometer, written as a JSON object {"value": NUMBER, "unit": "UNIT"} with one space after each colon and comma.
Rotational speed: {"value": 2400, "unit": "rpm"}
